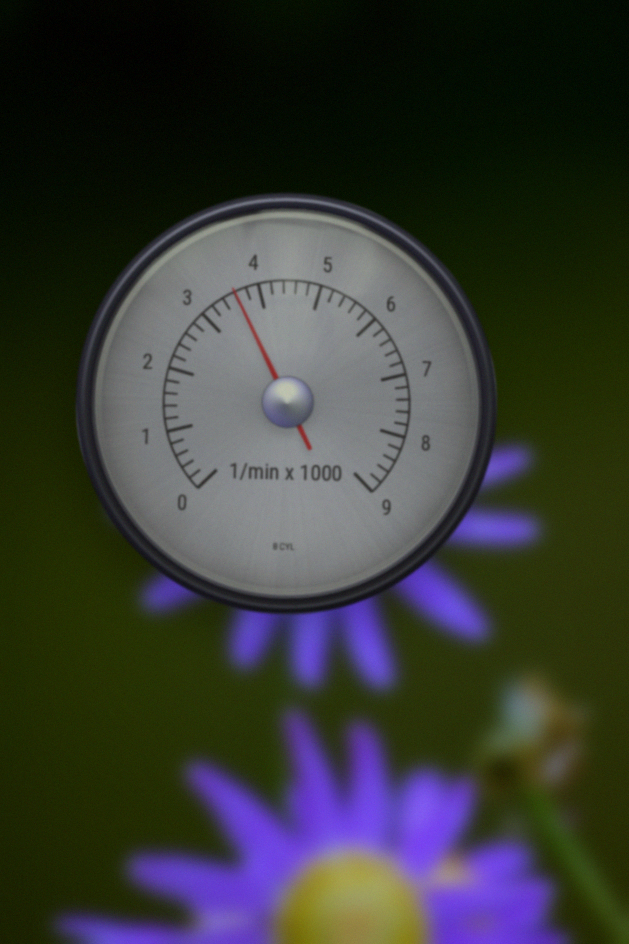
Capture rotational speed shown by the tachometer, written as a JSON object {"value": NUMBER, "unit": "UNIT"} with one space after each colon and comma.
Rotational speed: {"value": 3600, "unit": "rpm"}
